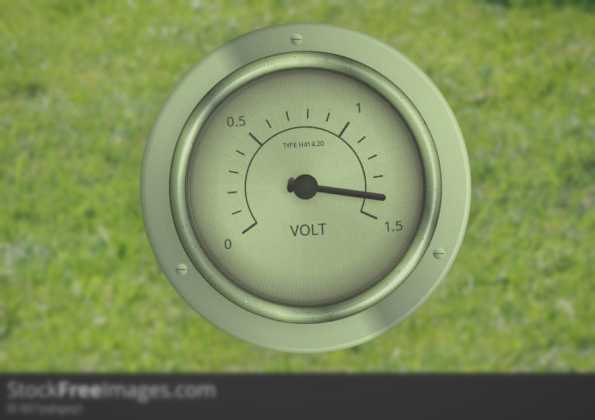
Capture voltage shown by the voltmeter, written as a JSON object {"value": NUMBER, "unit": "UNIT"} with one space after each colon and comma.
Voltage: {"value": 1.4, "unit": "V"}
